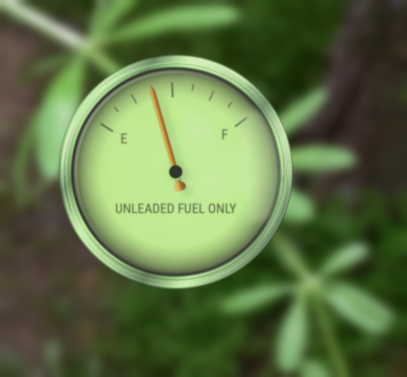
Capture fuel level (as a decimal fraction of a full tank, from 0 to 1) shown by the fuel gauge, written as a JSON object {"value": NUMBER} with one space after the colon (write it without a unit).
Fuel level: {"value": 0.375}
